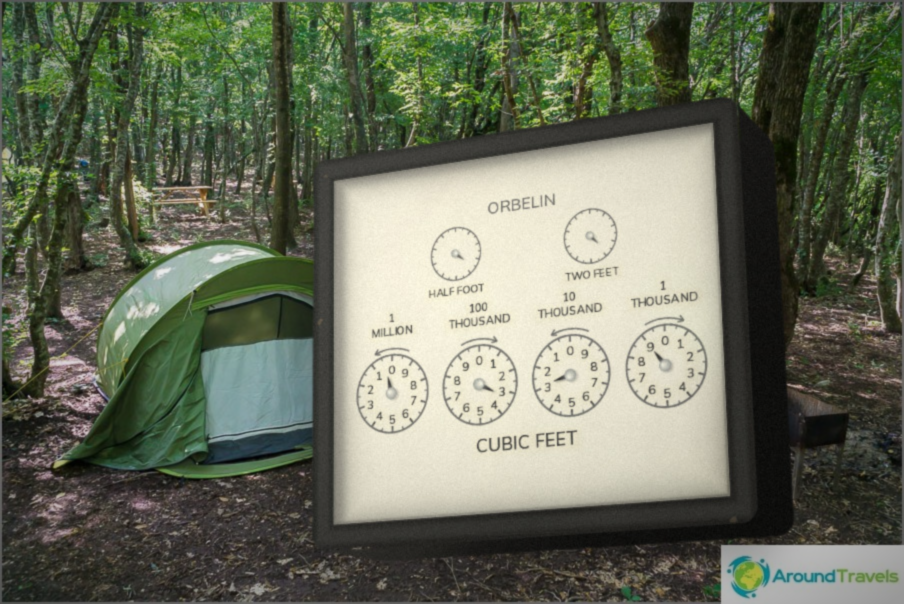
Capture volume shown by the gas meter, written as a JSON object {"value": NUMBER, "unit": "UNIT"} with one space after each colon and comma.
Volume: {"value": 32900, "unit": "ft³"}
